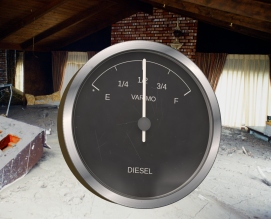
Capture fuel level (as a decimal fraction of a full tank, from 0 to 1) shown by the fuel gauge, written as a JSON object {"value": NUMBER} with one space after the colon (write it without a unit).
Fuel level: {"value": 0.5}
